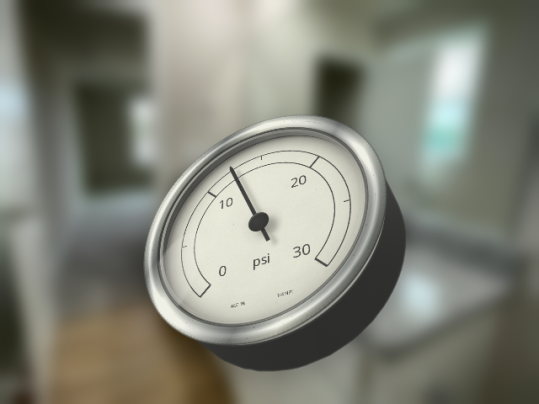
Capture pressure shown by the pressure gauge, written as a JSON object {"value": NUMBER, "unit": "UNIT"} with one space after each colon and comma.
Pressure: {"value": 12.5, "unit": "psi"}
